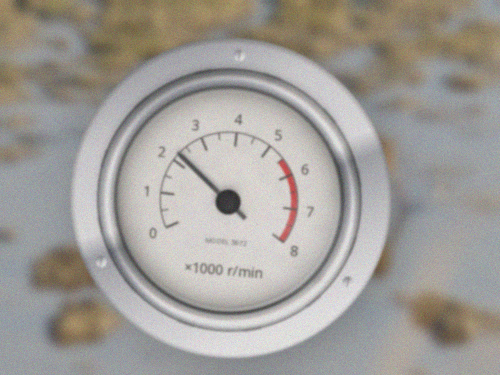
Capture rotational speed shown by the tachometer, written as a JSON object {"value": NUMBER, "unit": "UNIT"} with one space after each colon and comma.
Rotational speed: {"value": 2250, "unit": "rpm"}
